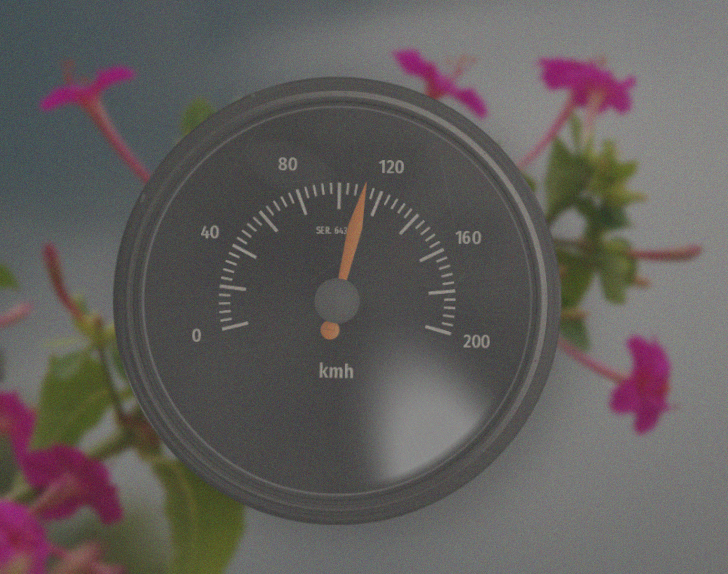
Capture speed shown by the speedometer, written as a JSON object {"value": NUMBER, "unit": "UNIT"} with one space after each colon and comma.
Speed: {"value": 112, "unit": "km/h"}
